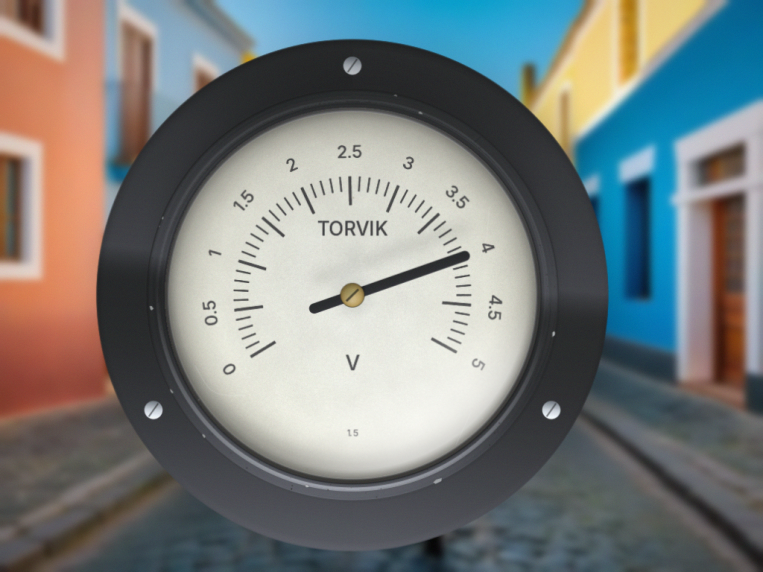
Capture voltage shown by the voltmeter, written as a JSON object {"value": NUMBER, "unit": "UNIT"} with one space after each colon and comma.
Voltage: {"value": 4, "unit": "V"}
